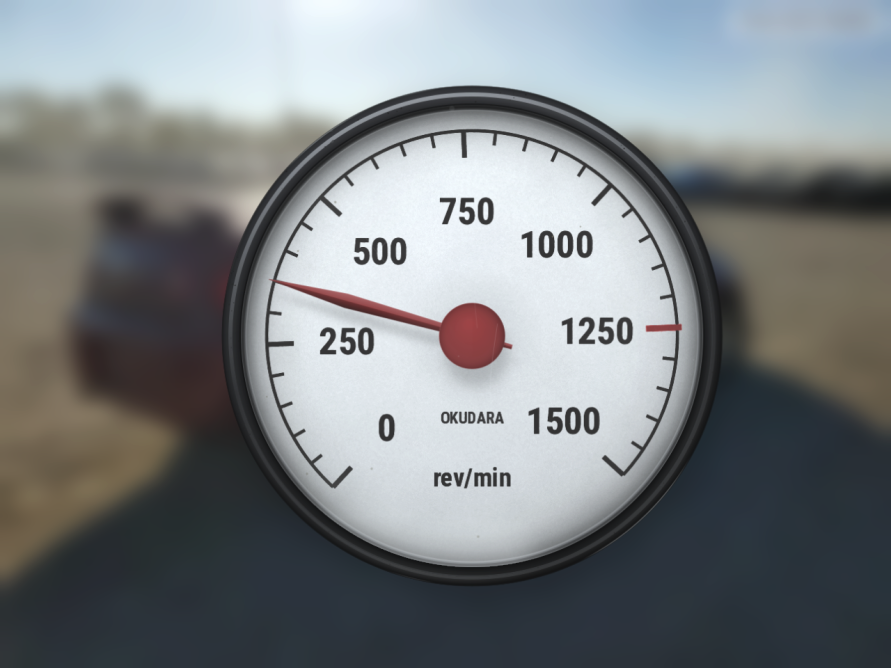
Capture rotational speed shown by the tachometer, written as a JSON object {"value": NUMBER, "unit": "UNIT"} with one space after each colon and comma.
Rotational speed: {"value": 350, "unit": "rpm"}
